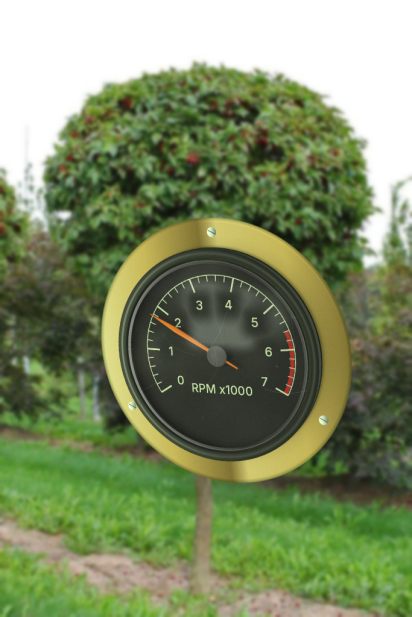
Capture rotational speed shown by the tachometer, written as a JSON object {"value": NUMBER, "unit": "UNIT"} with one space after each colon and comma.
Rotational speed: {"value": 1800, "unit": "rpm"}
